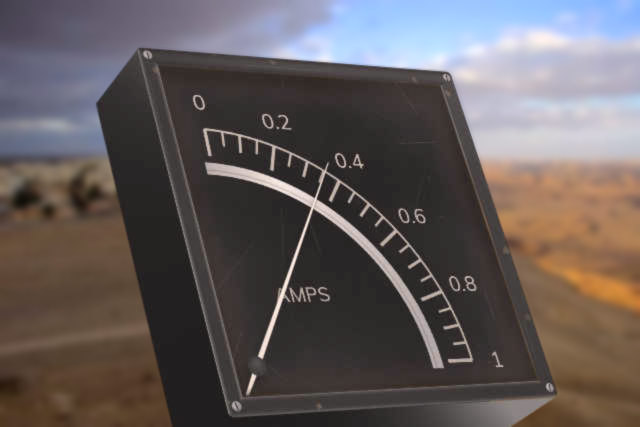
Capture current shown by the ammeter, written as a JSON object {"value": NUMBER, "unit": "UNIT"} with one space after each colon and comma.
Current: {"value": 0.35, "unit": "A"}
